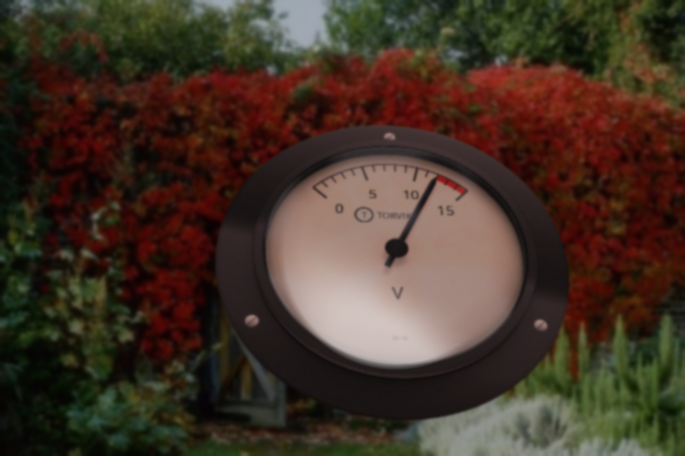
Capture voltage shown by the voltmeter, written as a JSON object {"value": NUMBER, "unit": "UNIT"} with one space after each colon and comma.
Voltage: {"value": 12, "unit": "V"}
